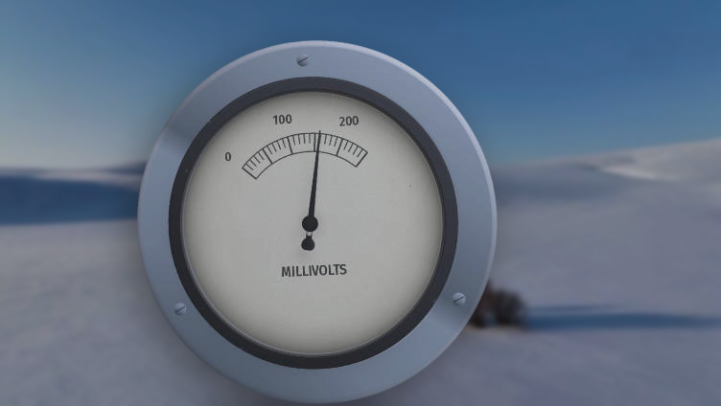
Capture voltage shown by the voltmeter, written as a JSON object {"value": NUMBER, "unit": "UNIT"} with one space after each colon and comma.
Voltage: {"value": 160, "unit": "mV"}
